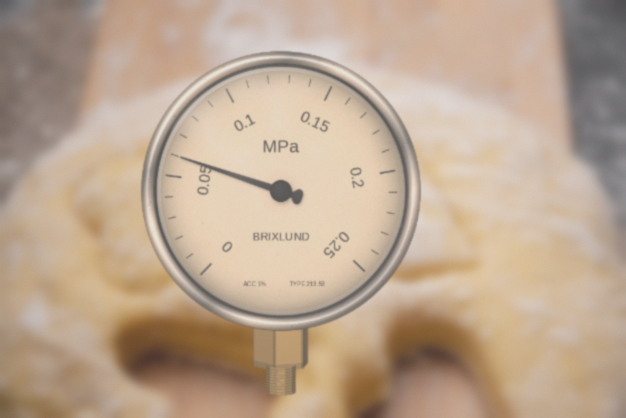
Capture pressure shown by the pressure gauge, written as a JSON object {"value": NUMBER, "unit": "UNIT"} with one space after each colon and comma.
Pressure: {"value": 0.06, "unit": "MPa"}
